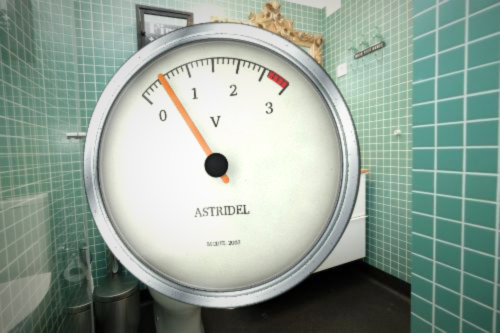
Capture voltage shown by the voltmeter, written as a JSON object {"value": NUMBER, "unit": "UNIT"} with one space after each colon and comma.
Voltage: {"value": 0.5, "unit": "V"}
